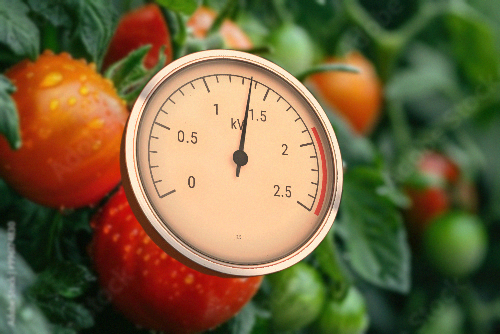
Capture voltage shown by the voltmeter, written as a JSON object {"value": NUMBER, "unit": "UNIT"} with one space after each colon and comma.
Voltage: {"value": 1.35, "unit": "kV"}
